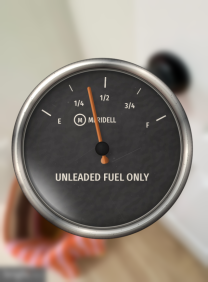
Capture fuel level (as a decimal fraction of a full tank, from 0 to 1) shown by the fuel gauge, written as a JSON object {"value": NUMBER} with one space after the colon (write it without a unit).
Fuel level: {"value": 0.375}
